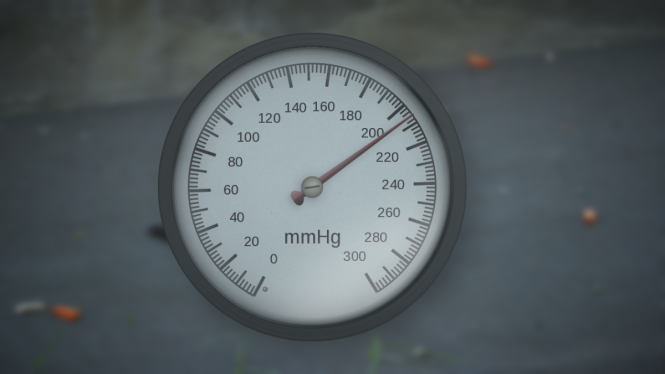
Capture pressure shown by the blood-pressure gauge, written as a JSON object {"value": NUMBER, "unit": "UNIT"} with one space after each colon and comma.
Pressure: {"value": 206, "unit": "mmHg"}
